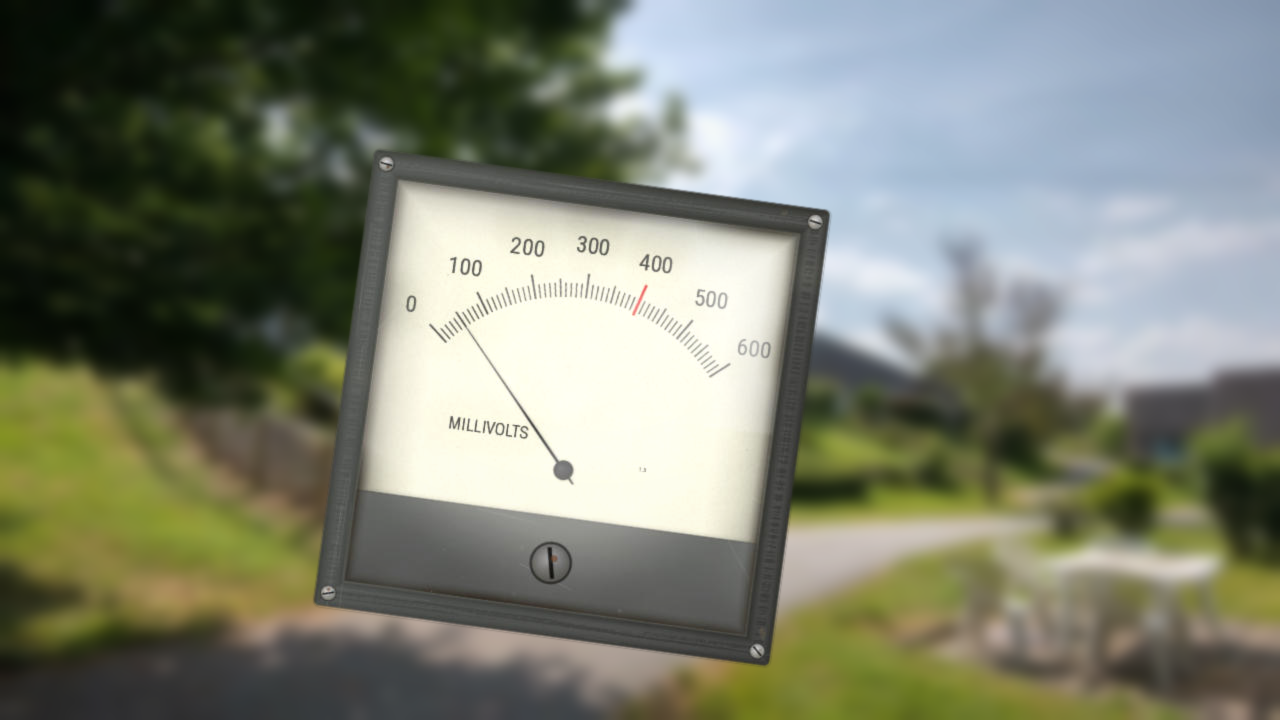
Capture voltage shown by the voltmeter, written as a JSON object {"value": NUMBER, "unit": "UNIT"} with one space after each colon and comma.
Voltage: {"value": 50, "unit": "mV"}
